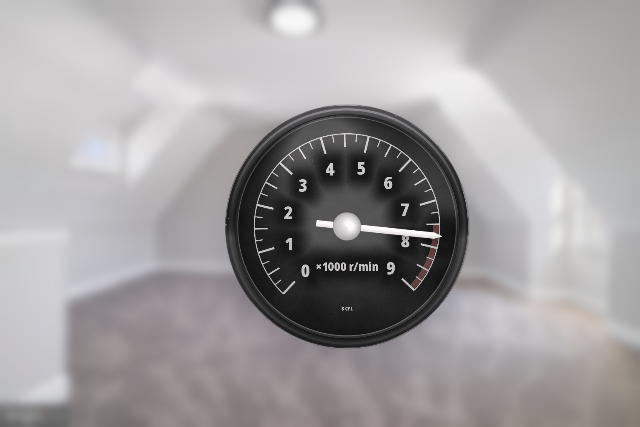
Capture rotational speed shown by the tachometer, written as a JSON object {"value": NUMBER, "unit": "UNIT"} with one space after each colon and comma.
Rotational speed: {"value": 7750, "unit": "rpm"}
